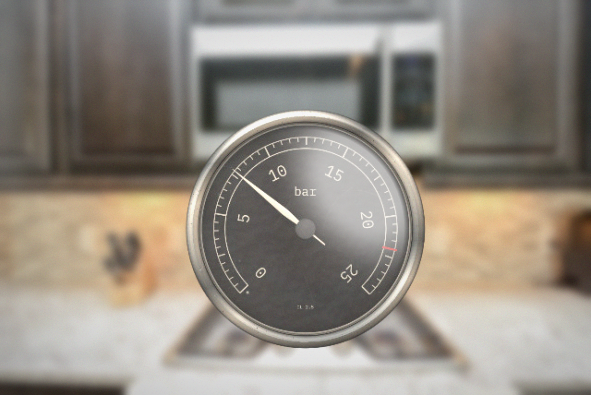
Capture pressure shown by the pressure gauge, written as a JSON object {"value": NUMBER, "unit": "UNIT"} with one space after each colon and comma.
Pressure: {"value": 7.75, "unit": "bar"}
